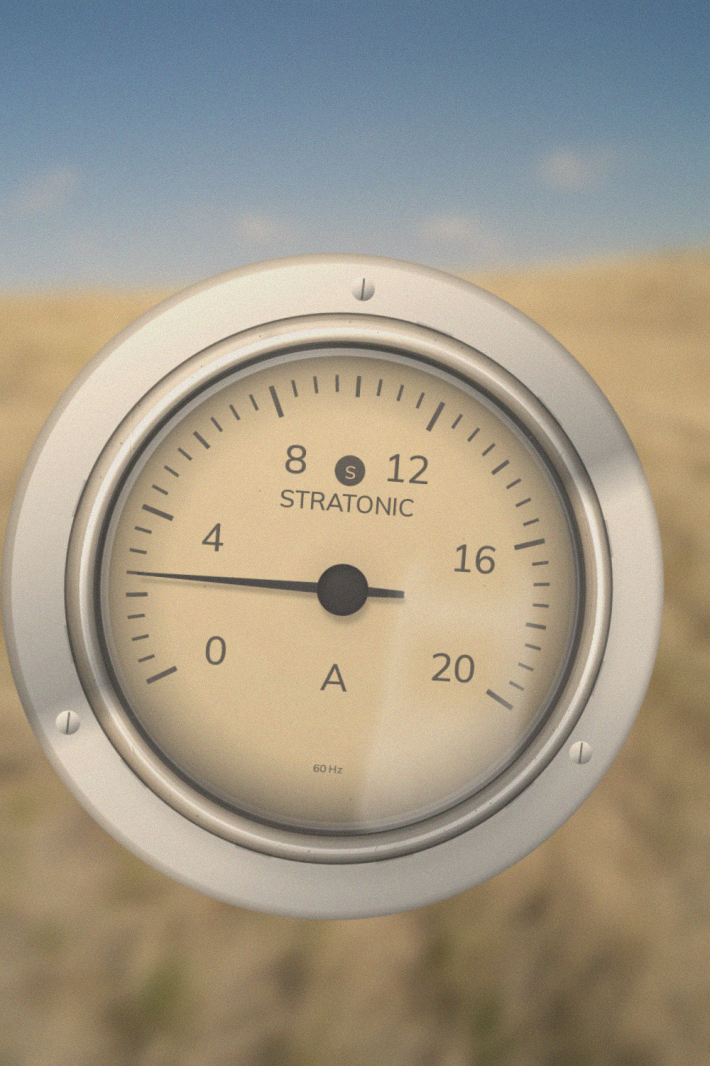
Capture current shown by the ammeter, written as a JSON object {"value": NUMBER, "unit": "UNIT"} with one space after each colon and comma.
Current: {"value": 2.5, "unit": "A"}
